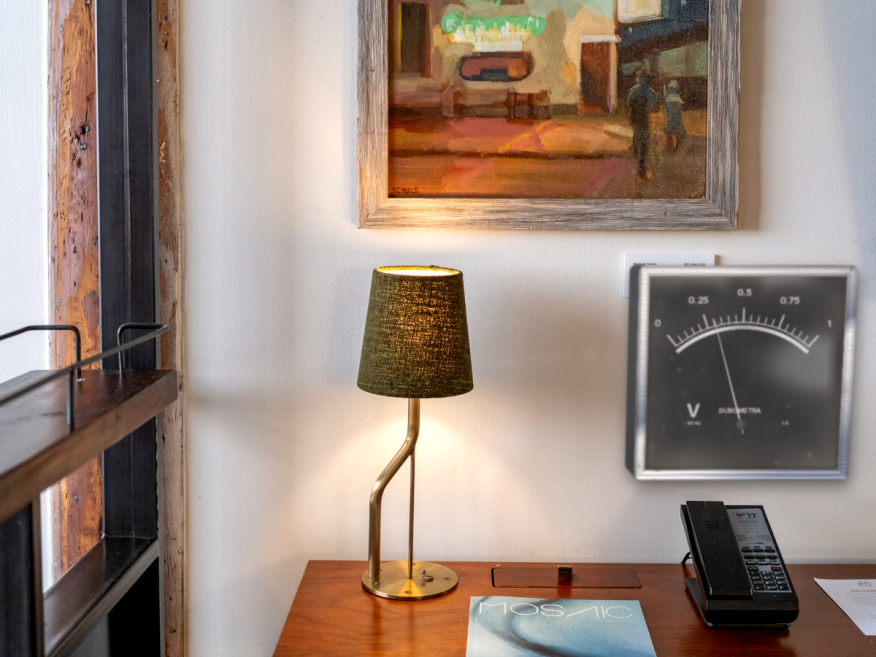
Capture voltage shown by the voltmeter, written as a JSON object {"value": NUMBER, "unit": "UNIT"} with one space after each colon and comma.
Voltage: {"value": 0.3, "unit": "V"}
